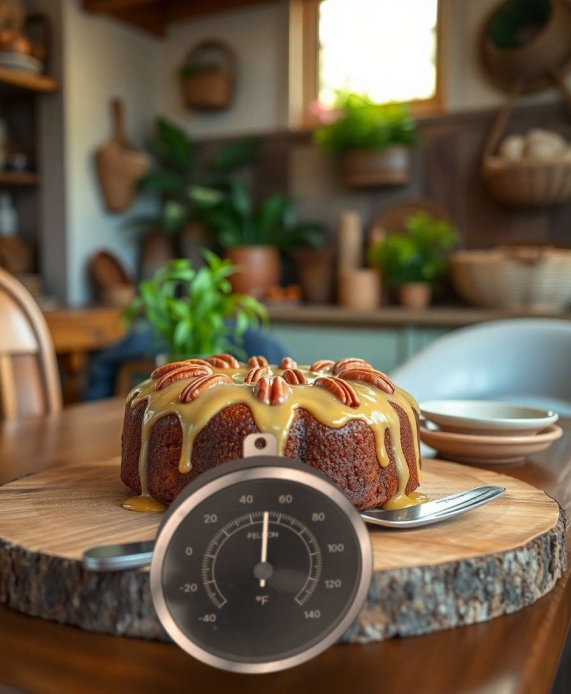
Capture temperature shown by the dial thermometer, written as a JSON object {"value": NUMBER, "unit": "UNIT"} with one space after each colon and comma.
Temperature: {"value": 50, "unit": "°F"}
